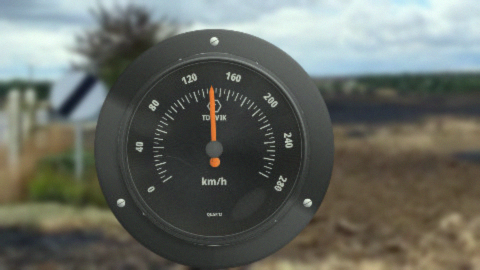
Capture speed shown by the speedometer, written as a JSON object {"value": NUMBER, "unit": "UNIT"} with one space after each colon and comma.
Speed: {"value": 140, "unit": "km/h"}
